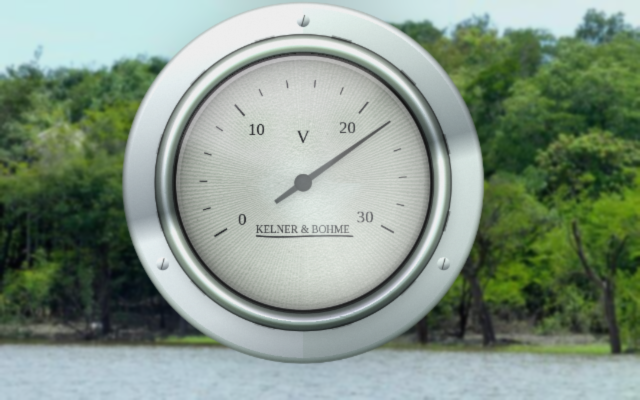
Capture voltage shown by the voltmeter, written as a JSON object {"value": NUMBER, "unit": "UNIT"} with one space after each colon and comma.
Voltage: {"value": 22, "unit": "V"}
